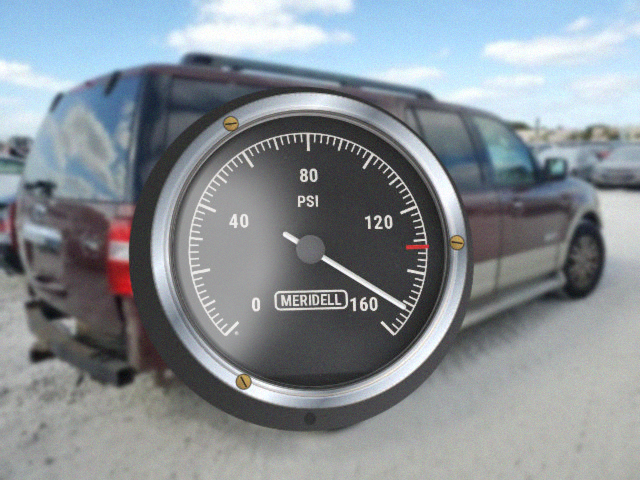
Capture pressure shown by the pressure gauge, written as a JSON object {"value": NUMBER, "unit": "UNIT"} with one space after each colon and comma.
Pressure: {"value": 152, "unit": "psi"}
